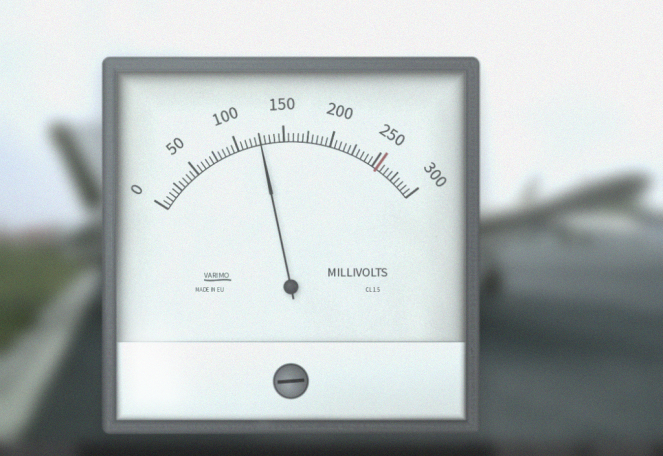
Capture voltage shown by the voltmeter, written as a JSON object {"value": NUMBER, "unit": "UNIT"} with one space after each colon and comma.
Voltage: {"value": 125, "unit": "mV"}
